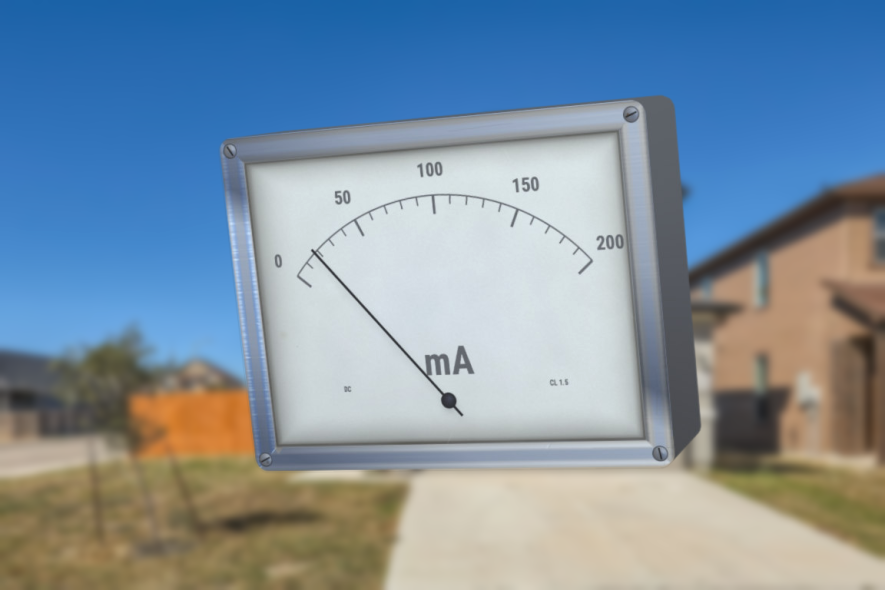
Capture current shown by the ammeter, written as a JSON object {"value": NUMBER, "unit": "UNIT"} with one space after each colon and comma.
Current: {"value": 20, "unit": "mA"}
